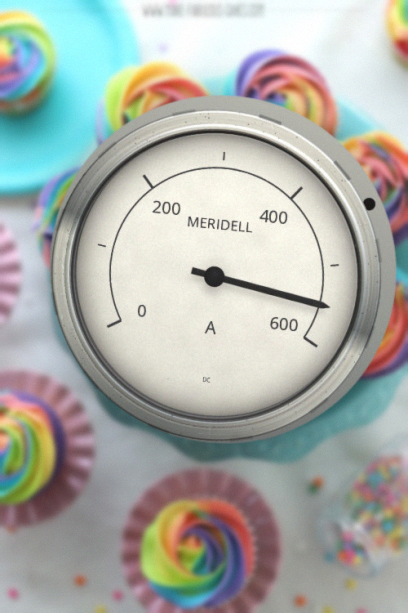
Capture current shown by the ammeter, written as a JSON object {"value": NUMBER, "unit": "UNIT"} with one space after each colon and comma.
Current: {"value": 550, "unit": "A"}
